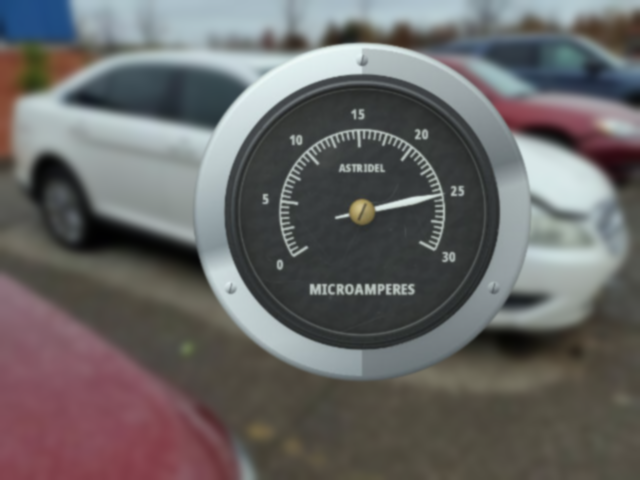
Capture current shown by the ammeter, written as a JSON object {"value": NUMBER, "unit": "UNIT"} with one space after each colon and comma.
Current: {"value": 25, "unit": "µA"}
